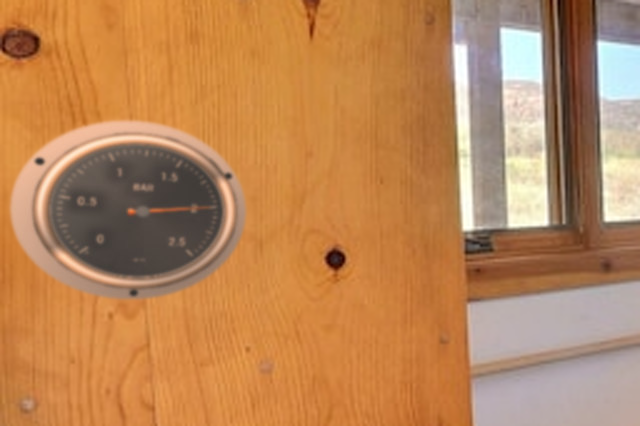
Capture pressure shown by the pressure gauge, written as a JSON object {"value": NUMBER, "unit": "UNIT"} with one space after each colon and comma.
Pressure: {"value": 2, "unit": "bar"}
